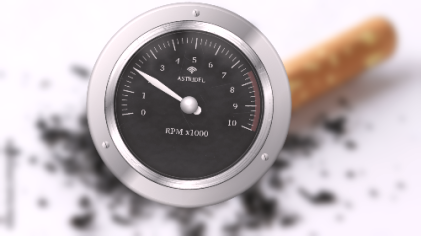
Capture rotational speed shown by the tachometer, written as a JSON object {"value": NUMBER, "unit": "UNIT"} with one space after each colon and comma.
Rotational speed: {"value": 2000, "unit": "rpm"}
